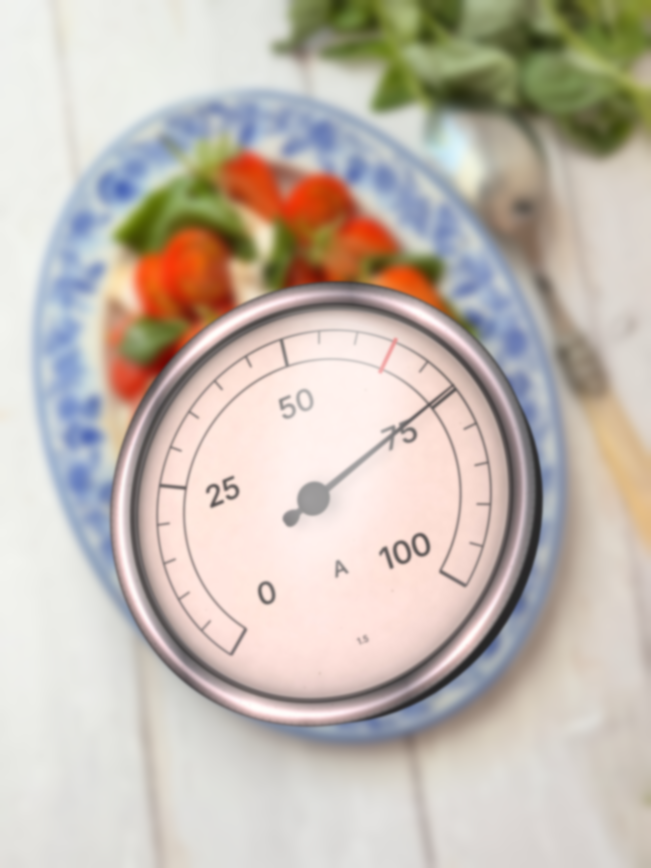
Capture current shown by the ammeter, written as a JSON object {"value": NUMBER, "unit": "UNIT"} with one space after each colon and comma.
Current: {"value": 75, "unit": "A"}
